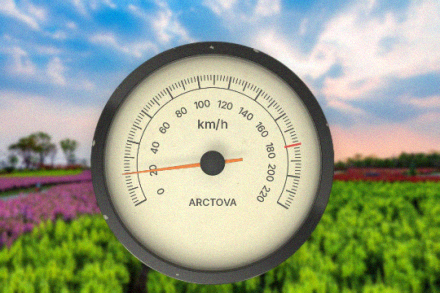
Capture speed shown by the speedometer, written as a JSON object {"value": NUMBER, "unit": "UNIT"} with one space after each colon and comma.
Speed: {"value": 20, "unit": "km/h"}
